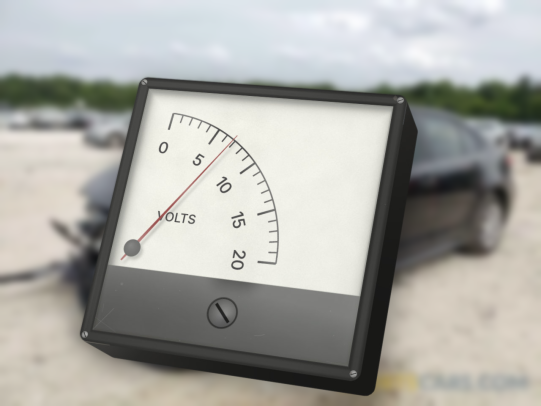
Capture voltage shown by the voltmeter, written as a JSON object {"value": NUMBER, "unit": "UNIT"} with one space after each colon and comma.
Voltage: {"value": 7, "unit": "V"}
